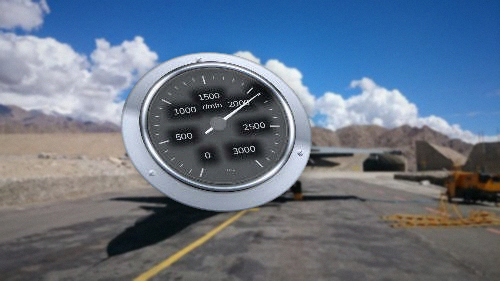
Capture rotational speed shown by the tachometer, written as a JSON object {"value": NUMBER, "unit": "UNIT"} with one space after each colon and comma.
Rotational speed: {"value": 2100, "unit": "rpm"}
